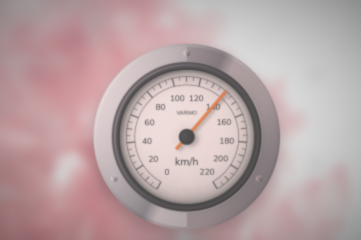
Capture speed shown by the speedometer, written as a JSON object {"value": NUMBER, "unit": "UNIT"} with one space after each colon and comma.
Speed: {"value": 140, "unit": "km/h"}
